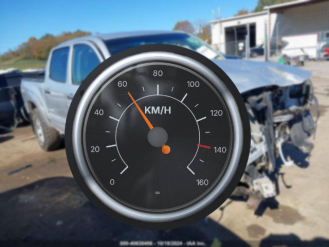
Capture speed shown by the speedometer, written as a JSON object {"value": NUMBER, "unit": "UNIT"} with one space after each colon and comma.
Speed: {"value": 60, "unit": "km/h"}
